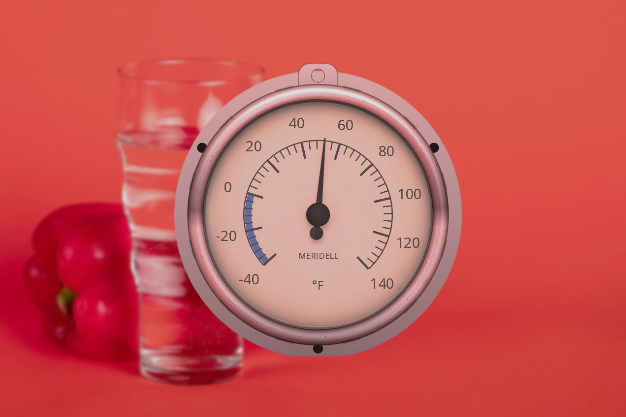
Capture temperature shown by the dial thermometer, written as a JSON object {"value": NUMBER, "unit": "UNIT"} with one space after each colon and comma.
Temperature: {"value": 52, "unit": "°F"}
